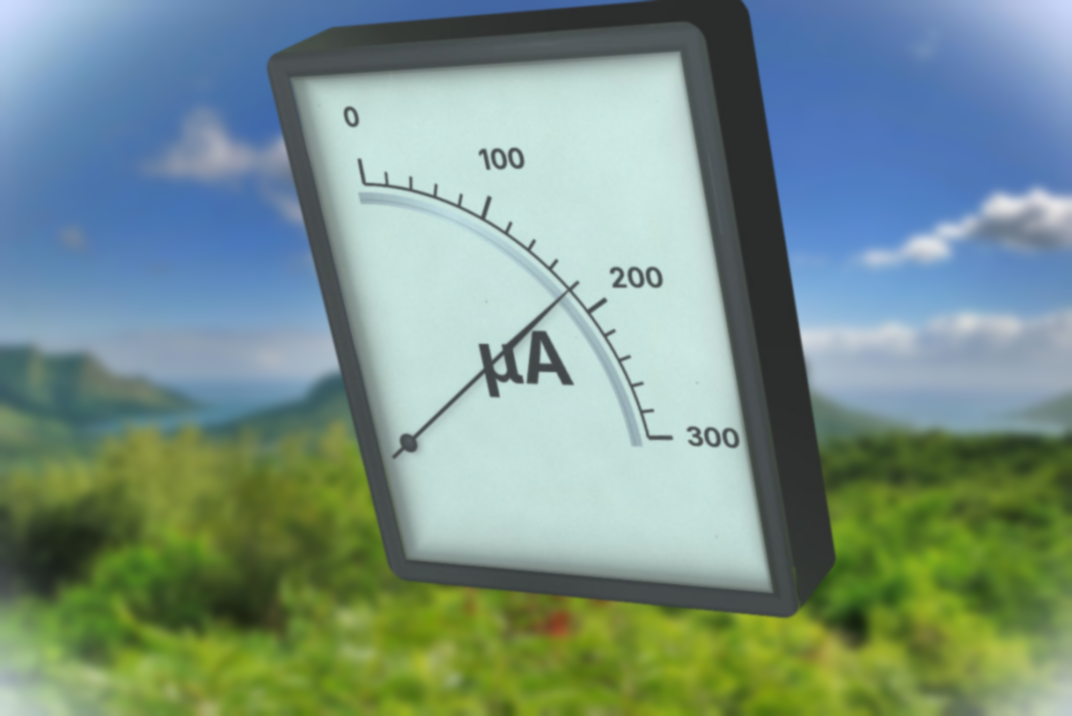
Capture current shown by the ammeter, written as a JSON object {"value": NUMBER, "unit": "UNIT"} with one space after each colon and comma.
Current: {"value": 180, "unit": "µA"}
